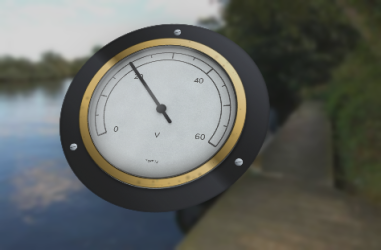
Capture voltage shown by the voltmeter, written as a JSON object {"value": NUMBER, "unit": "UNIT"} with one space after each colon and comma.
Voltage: {"value": 20, "unit": "V"}
